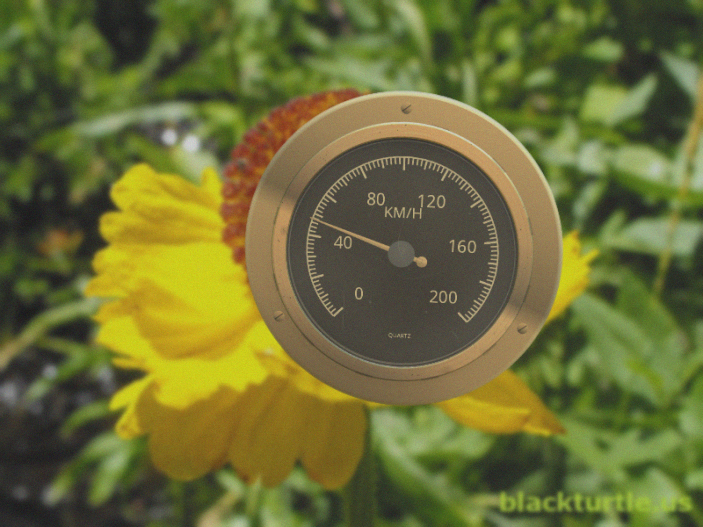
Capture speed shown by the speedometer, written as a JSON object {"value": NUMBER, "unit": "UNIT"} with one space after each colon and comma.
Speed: {"value": 48, "unit": "km/h"}
